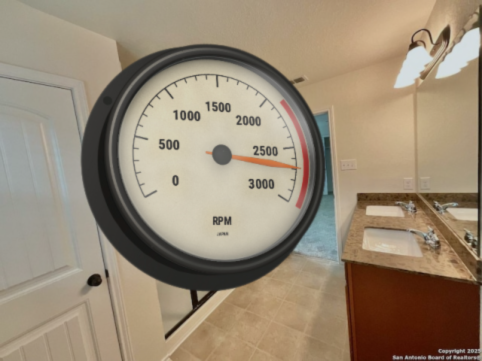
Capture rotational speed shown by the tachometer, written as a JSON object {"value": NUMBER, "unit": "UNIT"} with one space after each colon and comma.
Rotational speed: {"value": 2700, "unit": "rpm"}
